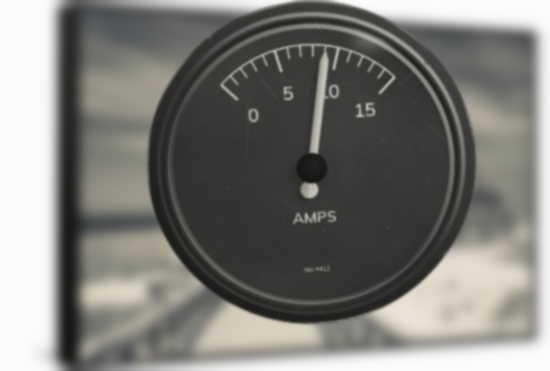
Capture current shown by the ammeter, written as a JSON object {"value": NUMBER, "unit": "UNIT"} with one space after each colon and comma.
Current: {"value": 9, "unit": "A"}
